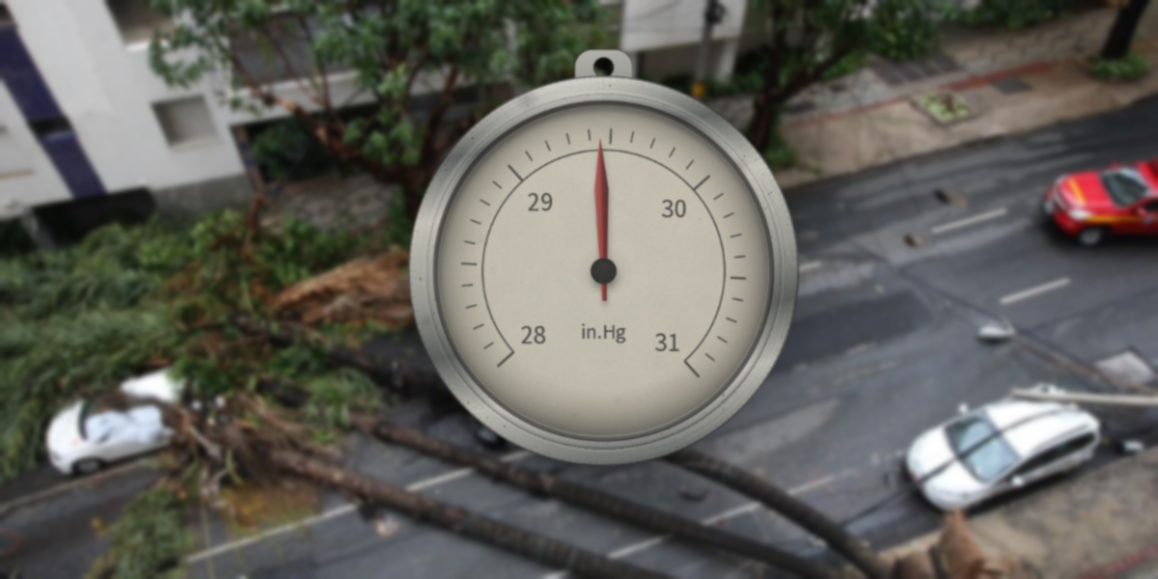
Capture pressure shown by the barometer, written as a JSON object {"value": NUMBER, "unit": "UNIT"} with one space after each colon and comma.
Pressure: {"value": 29.45, "unit": "inHg"}
